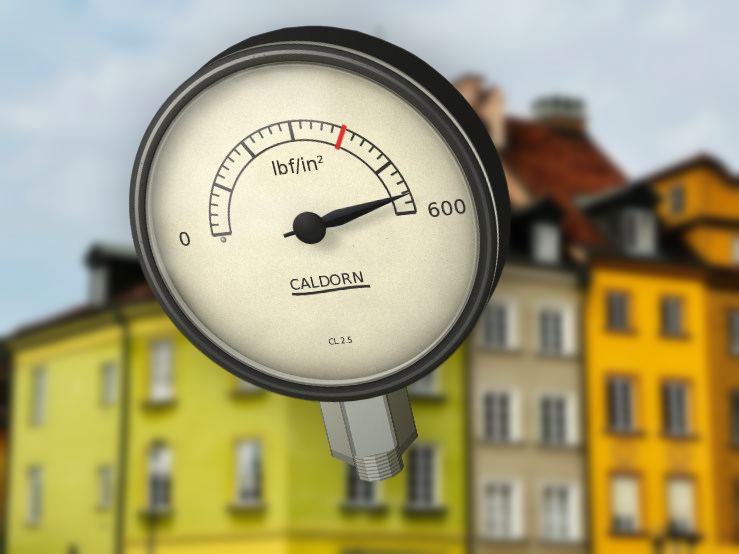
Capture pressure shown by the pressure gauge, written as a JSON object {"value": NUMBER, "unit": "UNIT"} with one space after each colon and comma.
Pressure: {"value": 560, "unit": "psi"}
